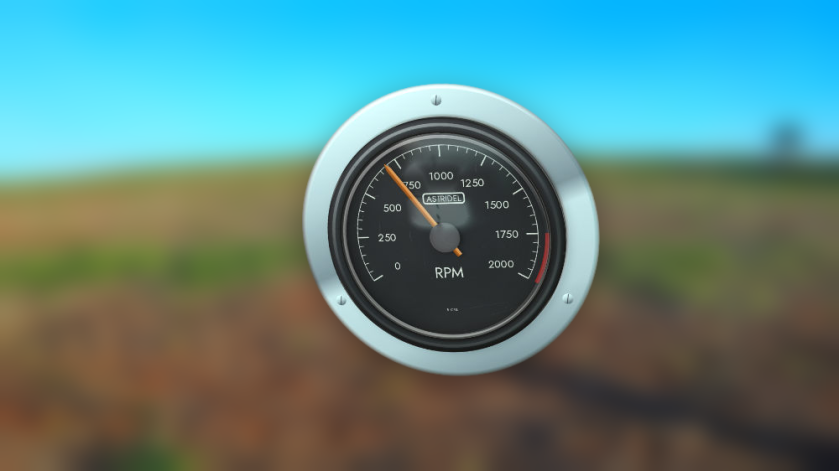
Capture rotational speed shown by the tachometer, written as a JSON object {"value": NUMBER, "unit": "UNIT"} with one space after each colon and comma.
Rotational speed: {"value": 700, "unit": "rpm"}
